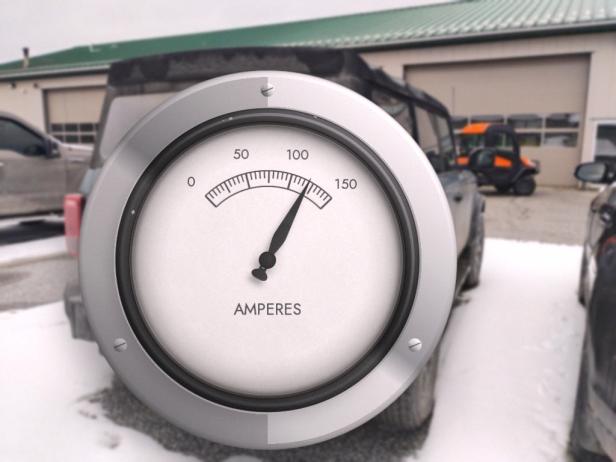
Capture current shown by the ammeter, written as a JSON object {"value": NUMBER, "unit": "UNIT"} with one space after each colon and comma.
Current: {"value": 120, "unit": "A"}
